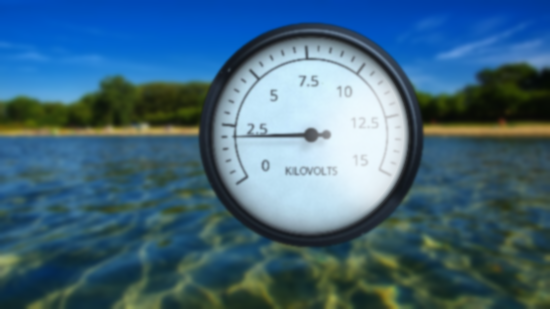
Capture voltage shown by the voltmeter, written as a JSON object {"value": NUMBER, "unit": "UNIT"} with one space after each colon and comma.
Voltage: {"value": 2, "unit": "kV"}
